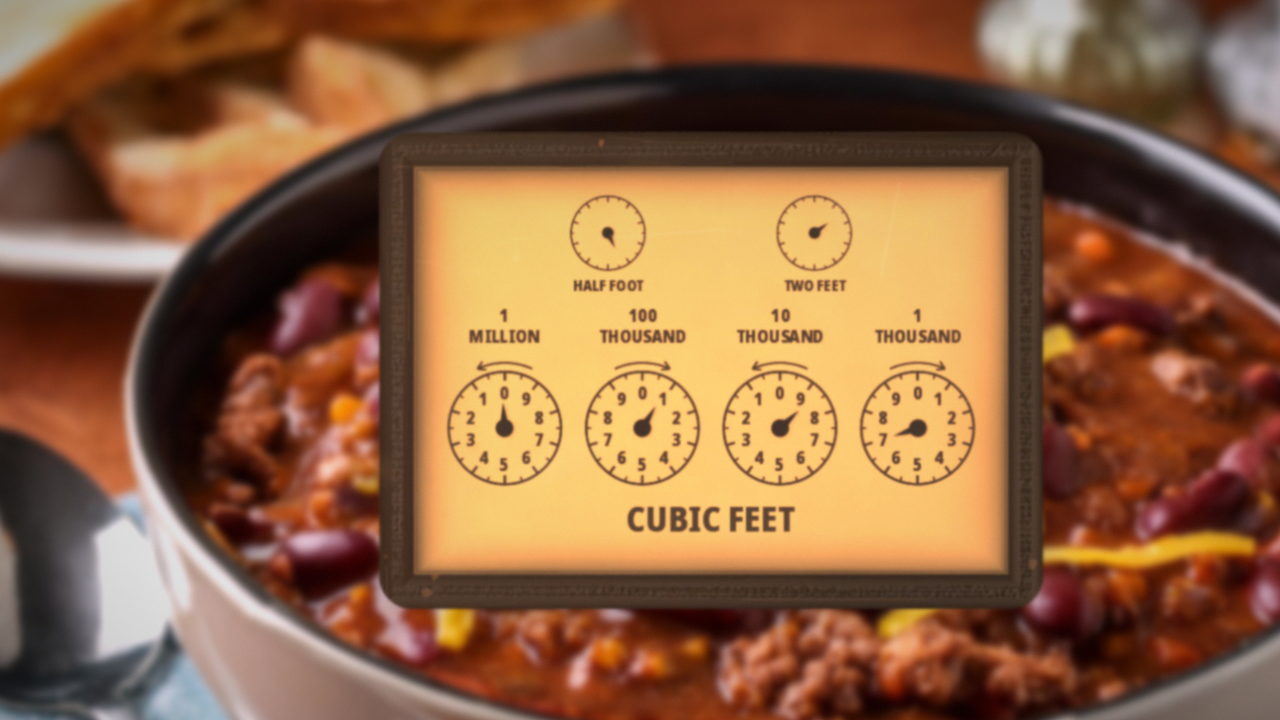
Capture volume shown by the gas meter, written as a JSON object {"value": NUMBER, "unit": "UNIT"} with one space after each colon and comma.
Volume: {"value": 8700, "unit": "ft³"}
